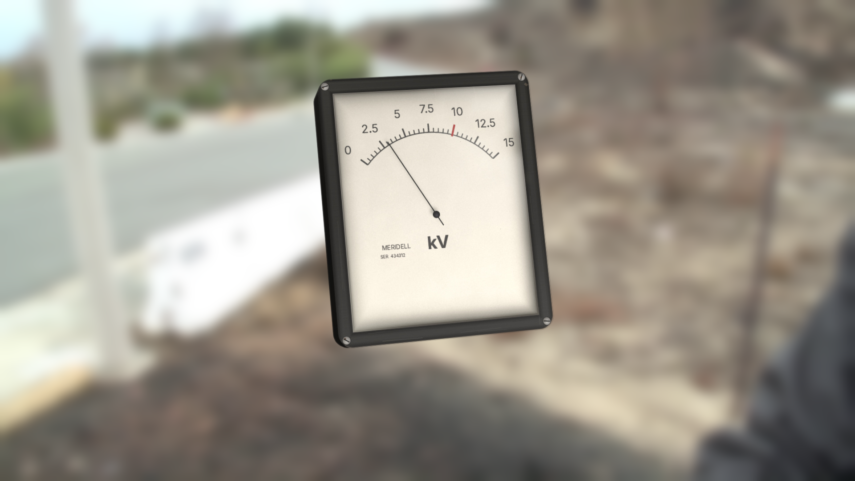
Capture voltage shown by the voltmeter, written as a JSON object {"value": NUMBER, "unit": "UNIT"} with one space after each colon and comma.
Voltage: {"value": 3, "unit": "kV"}
